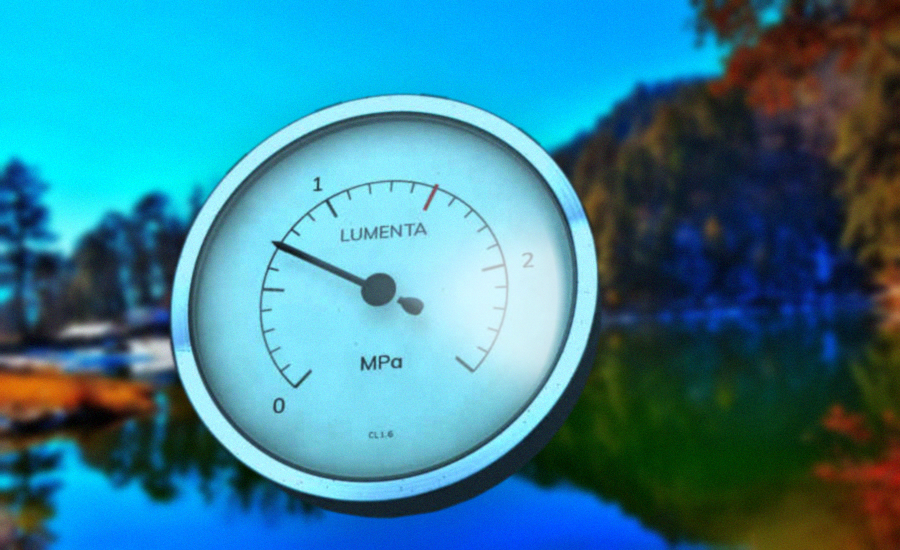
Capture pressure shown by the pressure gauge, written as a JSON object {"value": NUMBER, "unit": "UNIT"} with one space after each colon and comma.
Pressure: {"value": 0.7, "unit": "MPa"}
